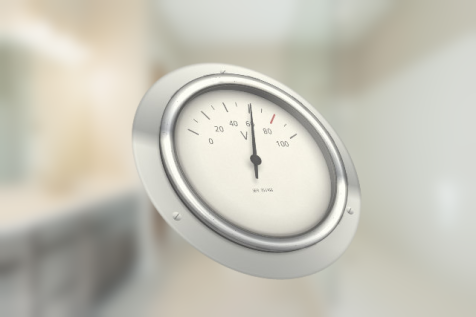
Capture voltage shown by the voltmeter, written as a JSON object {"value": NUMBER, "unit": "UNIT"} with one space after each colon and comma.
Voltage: {"value": 60, "unit": "V"}
